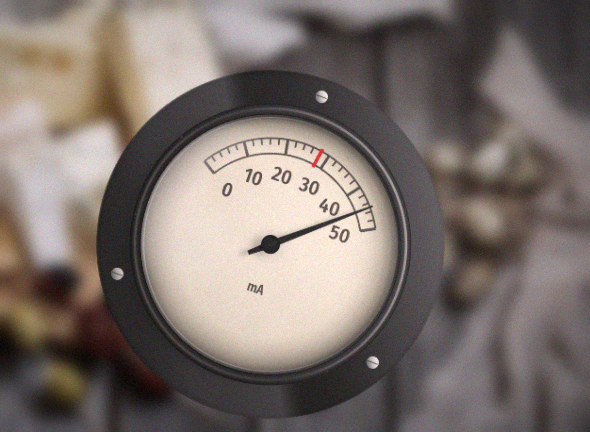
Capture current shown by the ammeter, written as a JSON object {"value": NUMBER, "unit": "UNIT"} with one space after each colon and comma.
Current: {"value": 45, "unit": "mA"}
